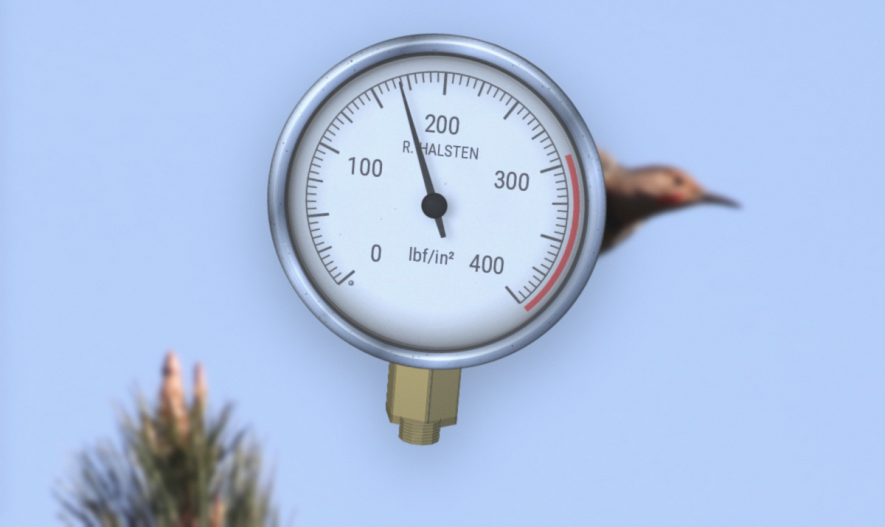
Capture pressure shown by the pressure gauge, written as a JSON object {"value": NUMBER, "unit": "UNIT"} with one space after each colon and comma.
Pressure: {"value": 170, "unit": "psi"}
